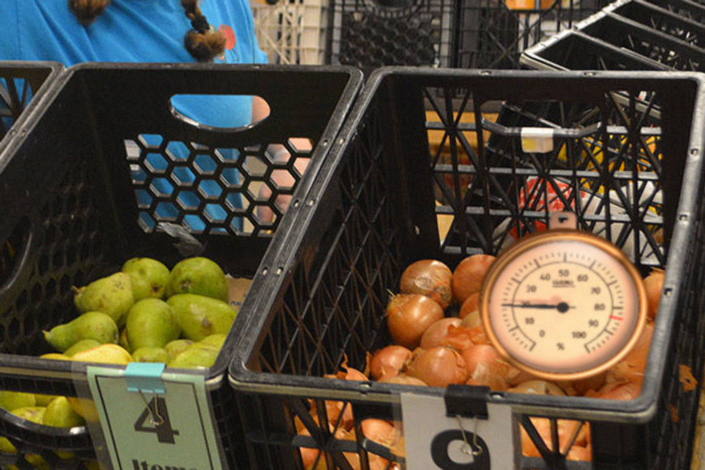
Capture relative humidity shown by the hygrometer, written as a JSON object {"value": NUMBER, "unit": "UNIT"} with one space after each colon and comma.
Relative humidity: {"value": 20, "unit": "%"}
